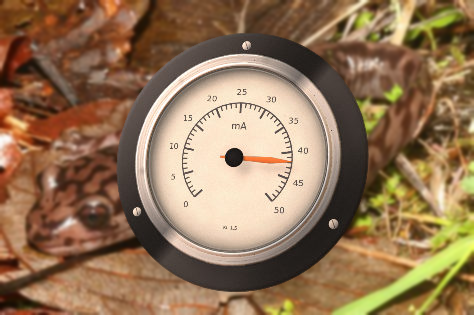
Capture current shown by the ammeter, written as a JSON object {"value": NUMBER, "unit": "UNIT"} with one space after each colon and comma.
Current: {"value": 42, "unit": "mA"}
